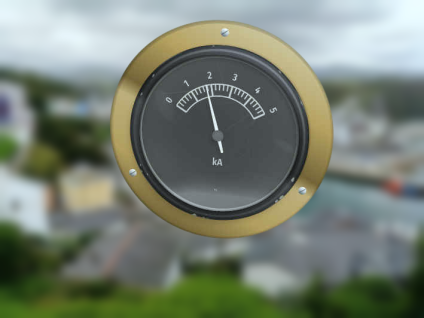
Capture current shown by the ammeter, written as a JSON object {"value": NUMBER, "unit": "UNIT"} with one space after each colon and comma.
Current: {"value": 1.8, "unit": "kA"}
